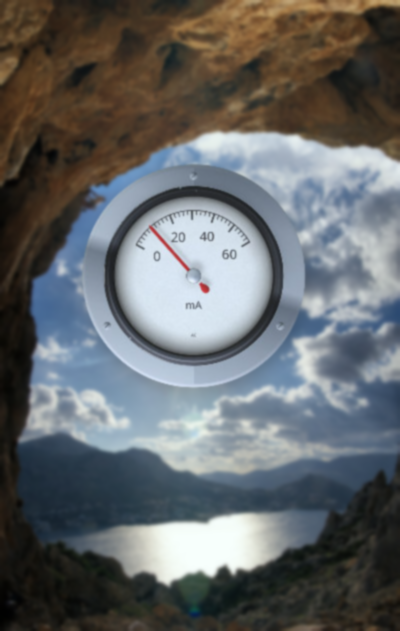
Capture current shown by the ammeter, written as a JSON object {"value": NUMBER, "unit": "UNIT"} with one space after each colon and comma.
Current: {"value": 10, "unit": "mA"}
